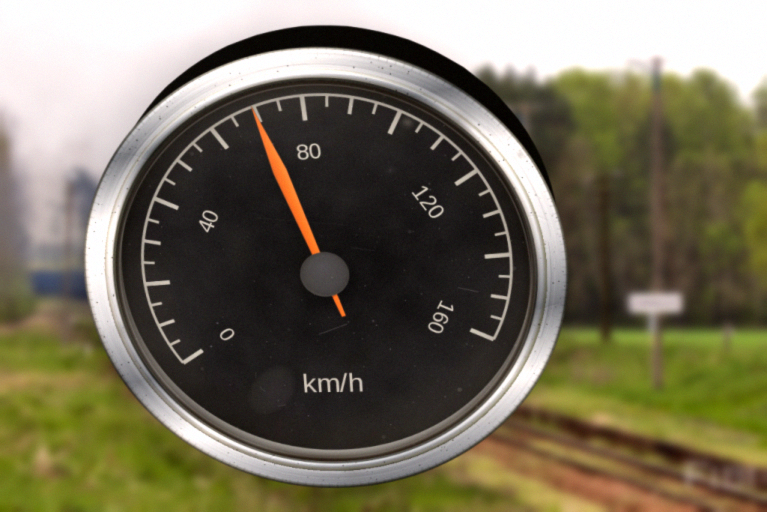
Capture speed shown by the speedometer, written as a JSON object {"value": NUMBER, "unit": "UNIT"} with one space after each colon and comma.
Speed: {"value": 70, "unit": "km/h"}
